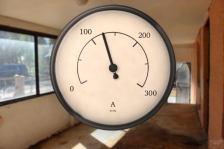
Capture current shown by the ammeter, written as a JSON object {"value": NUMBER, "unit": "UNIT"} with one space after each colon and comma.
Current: {"value": 125, "unit": "A"}
